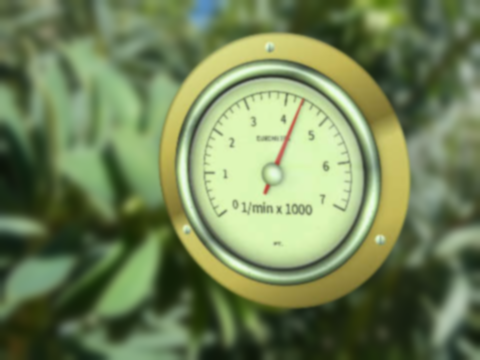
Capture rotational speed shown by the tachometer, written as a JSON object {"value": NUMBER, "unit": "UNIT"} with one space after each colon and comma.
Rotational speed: {"value": 4400, "unit": "rpm"}
